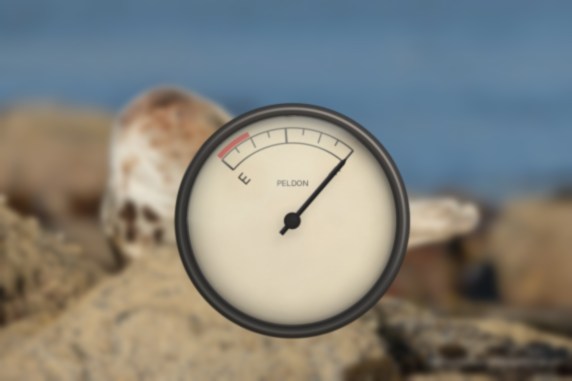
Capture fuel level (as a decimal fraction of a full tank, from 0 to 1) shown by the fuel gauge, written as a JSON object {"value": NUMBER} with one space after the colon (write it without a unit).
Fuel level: {"value": 1}
